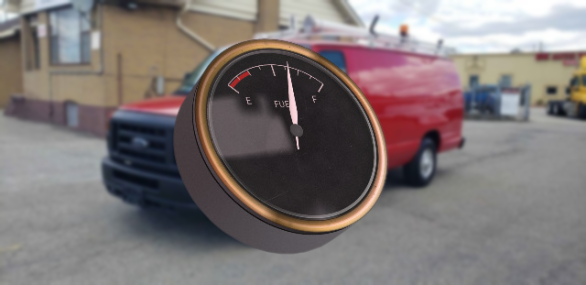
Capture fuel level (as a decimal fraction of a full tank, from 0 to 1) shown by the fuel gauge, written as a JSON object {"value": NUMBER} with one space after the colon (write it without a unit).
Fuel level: {"value": 0.625}
